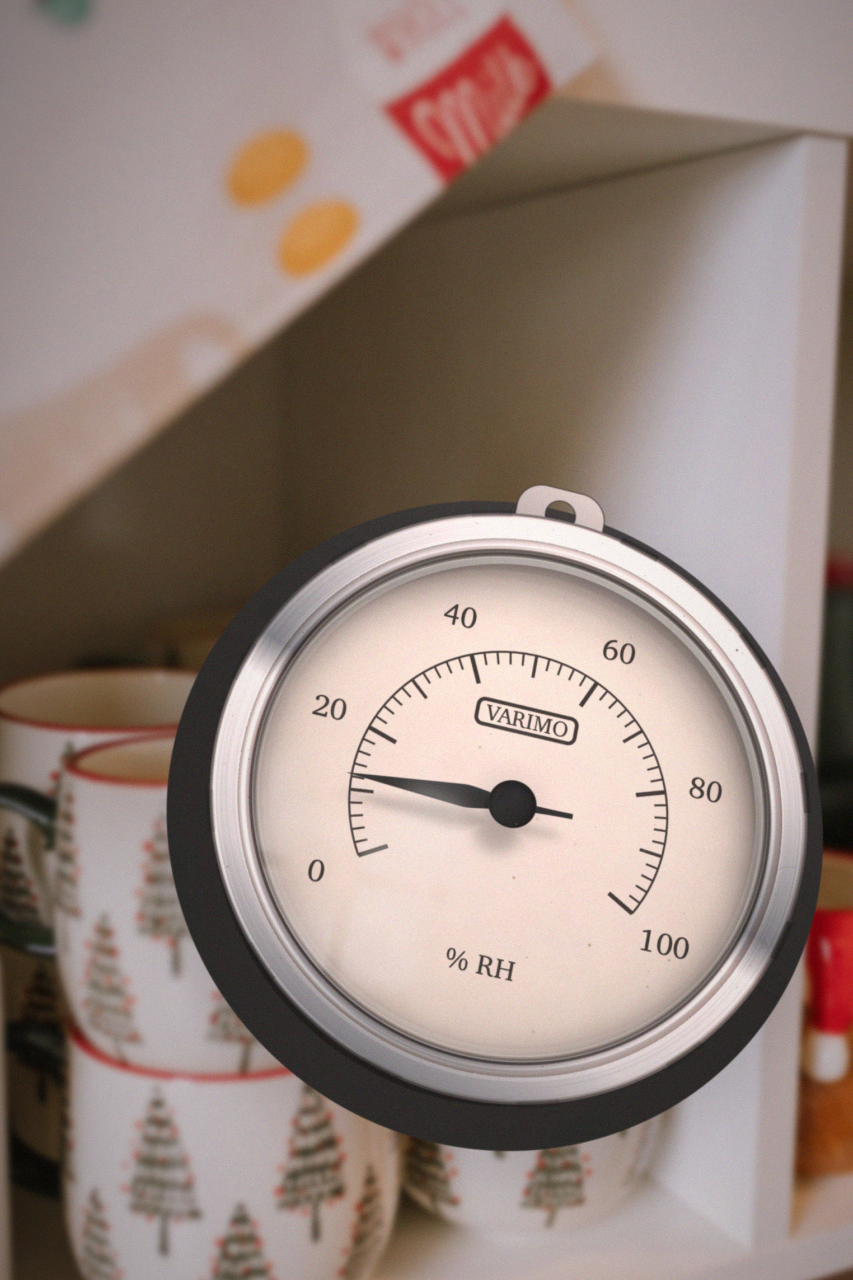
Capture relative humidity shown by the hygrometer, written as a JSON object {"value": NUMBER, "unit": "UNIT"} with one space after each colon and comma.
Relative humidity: {"value": 12, "unit": "%"}
